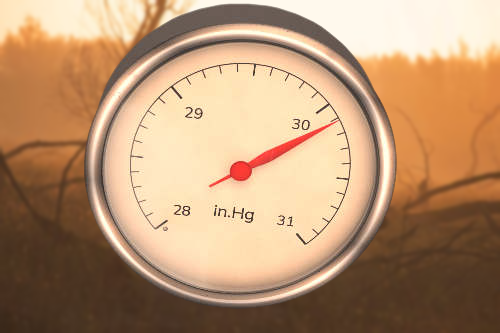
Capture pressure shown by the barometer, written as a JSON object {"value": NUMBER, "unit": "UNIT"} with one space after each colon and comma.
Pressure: {"value": 30.1, "unit": "inHg"}
